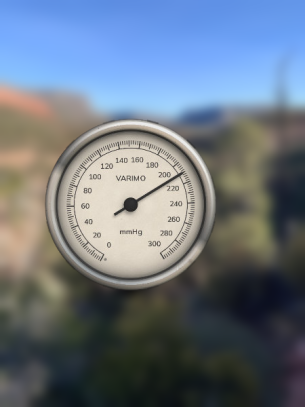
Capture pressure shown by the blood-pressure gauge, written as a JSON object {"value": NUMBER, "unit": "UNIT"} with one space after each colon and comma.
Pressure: {"value": 210, "unit": "mmHg"}
